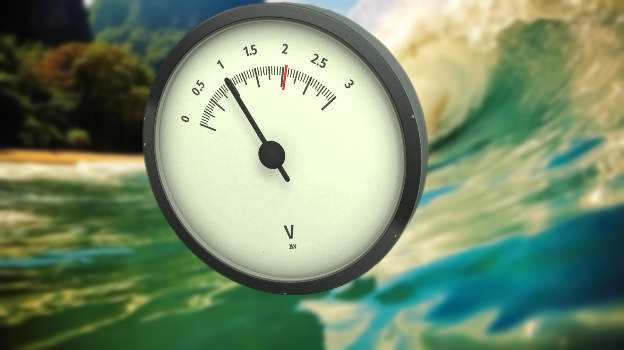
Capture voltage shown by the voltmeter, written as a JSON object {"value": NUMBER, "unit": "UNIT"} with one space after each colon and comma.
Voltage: {"value": 1, "unit": "V"}
